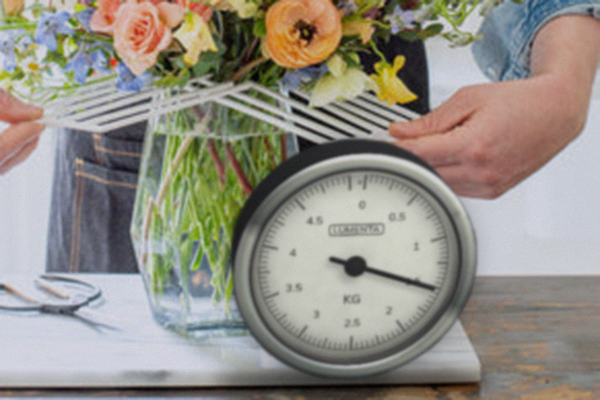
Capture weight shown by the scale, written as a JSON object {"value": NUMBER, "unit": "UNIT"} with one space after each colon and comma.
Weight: {"value": 1.5, "unit": "kg"}
